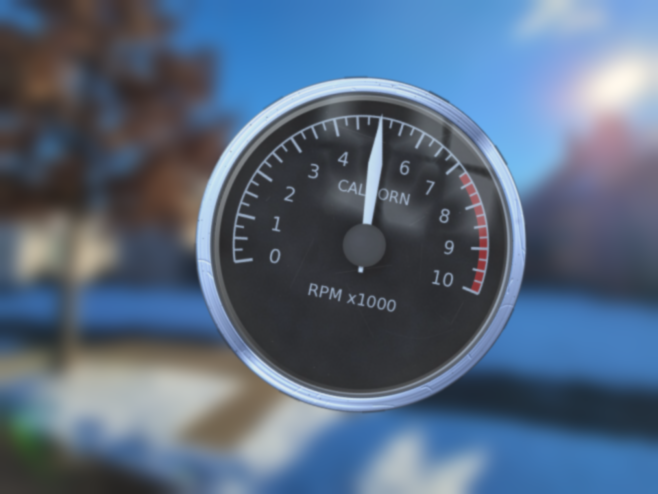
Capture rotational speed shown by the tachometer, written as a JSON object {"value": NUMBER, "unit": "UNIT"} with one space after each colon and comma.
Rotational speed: {"value": 5000, "unit": "rpm"}
